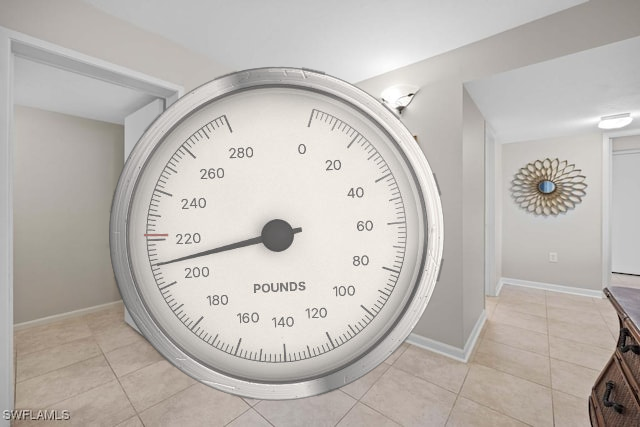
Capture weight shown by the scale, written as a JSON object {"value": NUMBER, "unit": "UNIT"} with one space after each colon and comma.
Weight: {"value": 210, "unit": "lb"}
